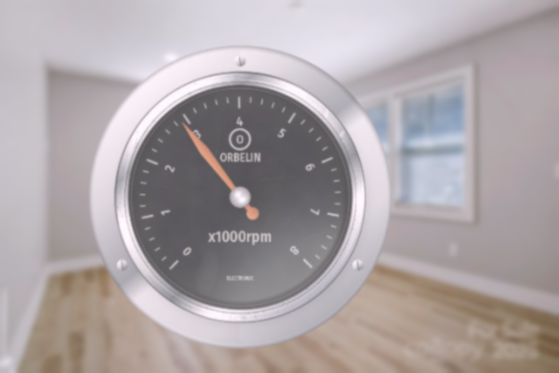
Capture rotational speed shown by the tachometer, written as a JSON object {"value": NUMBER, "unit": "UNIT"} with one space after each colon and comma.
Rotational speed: {"value": 2900, "unit": "rpm"}
